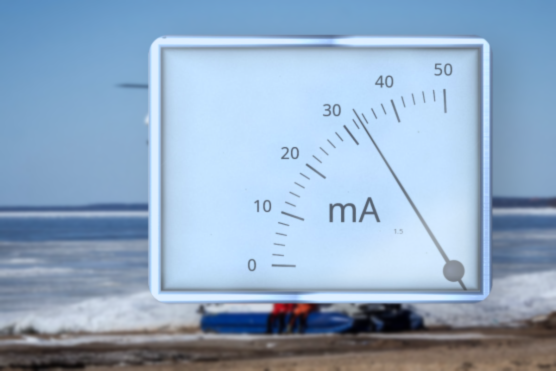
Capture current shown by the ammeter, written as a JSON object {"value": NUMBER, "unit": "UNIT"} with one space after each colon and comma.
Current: {"value": 33, "unit": "mA"}
